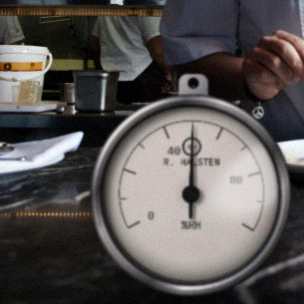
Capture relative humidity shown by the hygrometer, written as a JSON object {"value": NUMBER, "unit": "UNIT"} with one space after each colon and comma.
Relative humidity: {"value": 50, "unit": "%"}
